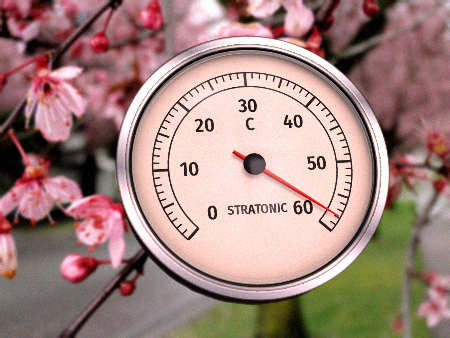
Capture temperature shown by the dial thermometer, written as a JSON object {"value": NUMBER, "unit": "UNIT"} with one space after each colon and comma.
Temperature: {"value": 58, "unit": "°C"}
